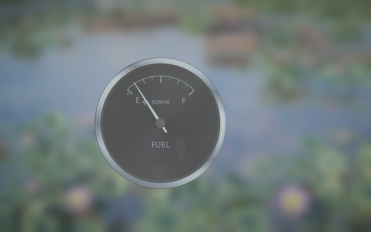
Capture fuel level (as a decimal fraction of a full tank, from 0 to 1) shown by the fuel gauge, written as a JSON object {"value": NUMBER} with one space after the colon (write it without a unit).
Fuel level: {"value": 0.125}
